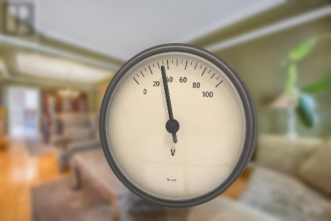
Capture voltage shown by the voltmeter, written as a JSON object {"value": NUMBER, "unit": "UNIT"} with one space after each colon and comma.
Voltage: {"value": 35, "unit": "V"}
